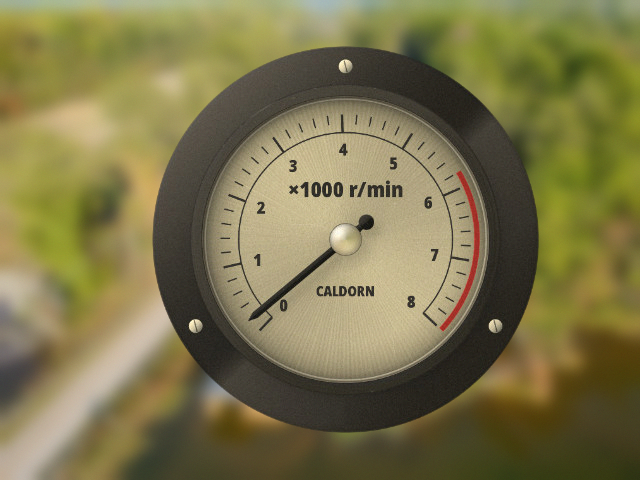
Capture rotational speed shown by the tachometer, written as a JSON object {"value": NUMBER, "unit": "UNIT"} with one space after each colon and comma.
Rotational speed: {"value": 200, "unit": "rpm"}
